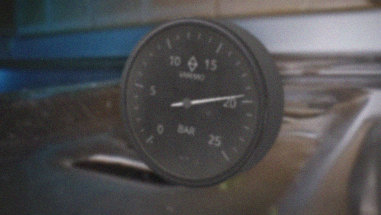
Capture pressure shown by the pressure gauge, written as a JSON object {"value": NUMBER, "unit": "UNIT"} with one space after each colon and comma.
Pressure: {"value": 19.5, "unit": "bar"}
